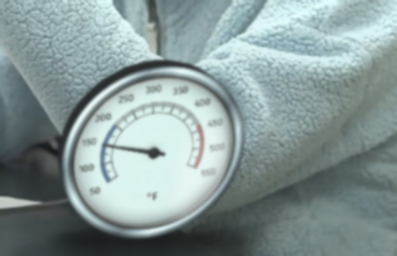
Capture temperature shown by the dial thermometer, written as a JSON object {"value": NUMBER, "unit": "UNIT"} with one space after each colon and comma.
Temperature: {"value": 150, "unit": "°F"}
